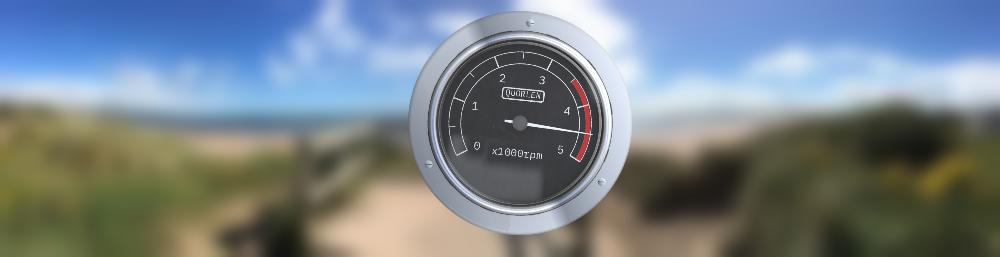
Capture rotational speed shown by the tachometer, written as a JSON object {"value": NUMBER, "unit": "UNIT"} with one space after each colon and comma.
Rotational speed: {"value": 4500, "unit": "rpm"}
